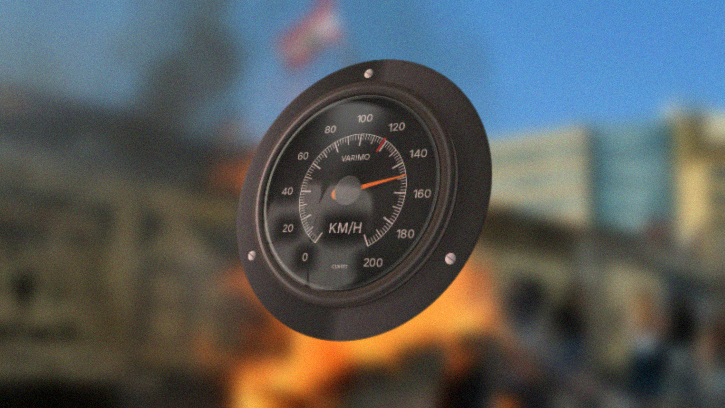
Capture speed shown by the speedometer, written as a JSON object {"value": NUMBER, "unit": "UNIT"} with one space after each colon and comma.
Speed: {"value": 150, "unit": "km/h"}
